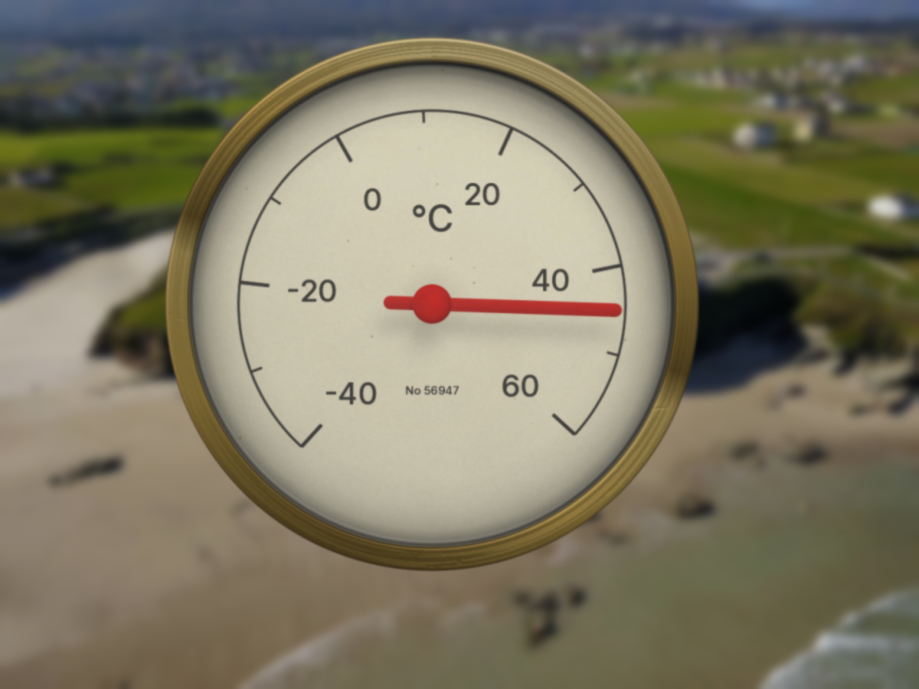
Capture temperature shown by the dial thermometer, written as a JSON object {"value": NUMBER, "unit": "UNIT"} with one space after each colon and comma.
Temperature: {"value": 45, "unit": "°C"}
